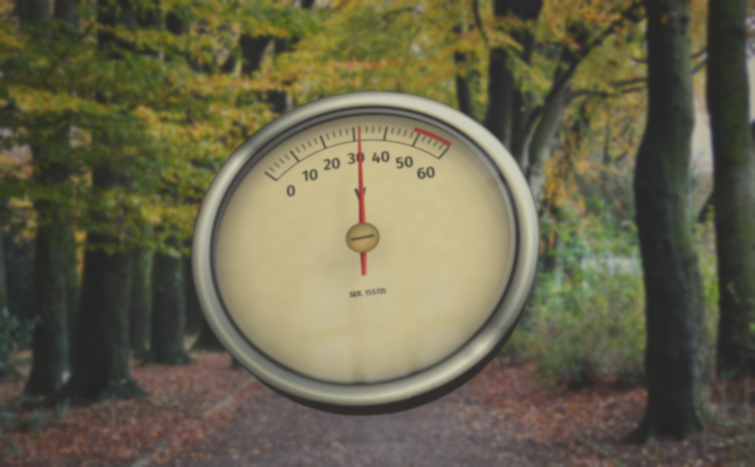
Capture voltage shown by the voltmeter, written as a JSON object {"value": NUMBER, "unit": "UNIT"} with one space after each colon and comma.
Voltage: {"value": 32, "unit": "V"}
